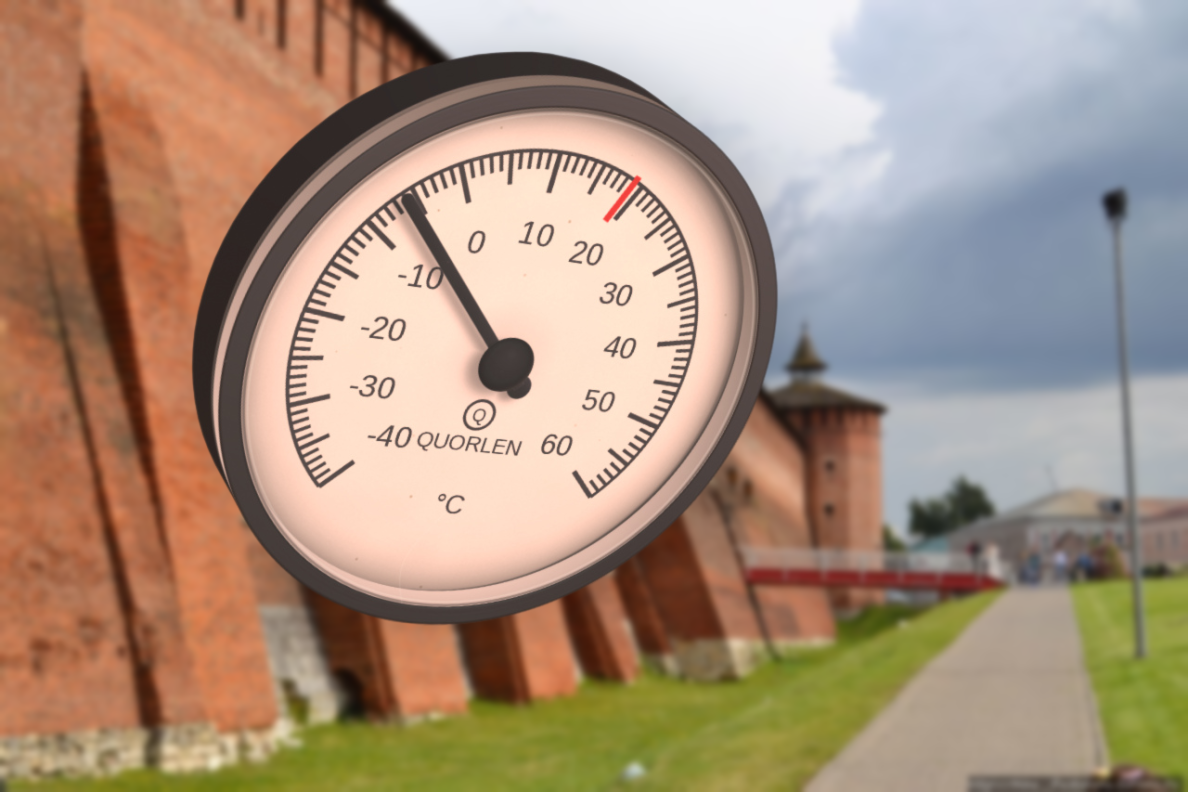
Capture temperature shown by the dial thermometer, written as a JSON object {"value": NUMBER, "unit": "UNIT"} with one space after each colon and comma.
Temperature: {"value": -6, "unit": "°C"}
